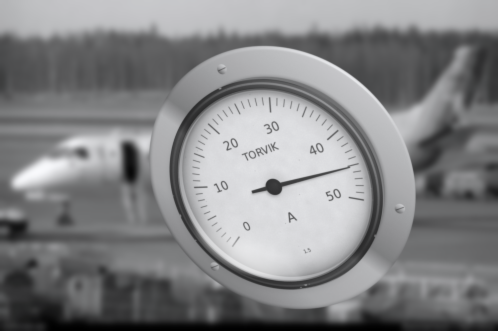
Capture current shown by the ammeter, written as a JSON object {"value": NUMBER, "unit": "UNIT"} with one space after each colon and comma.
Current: {"value": 45, "unit": "A"}
